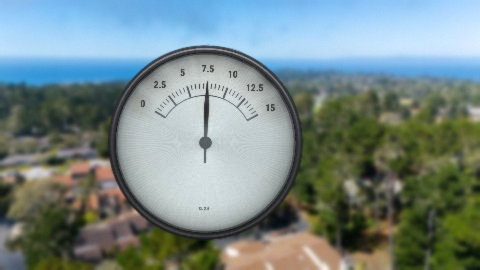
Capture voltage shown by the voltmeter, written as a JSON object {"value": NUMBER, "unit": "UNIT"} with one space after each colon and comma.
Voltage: {"value": 7.5, "unit": "V"}
